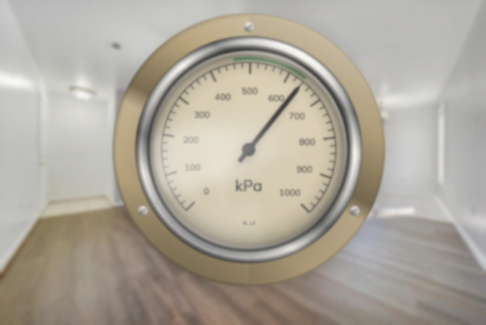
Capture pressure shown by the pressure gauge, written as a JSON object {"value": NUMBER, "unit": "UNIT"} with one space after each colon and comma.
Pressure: {"value": 640, "unit": "kPa"}
